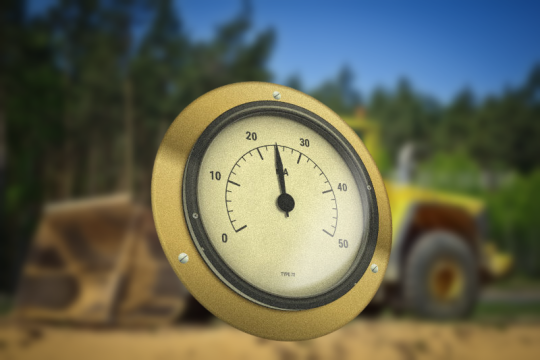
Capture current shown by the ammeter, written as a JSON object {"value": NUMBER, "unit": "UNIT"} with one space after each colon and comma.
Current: {"value": 24, "unit": "mA"}
